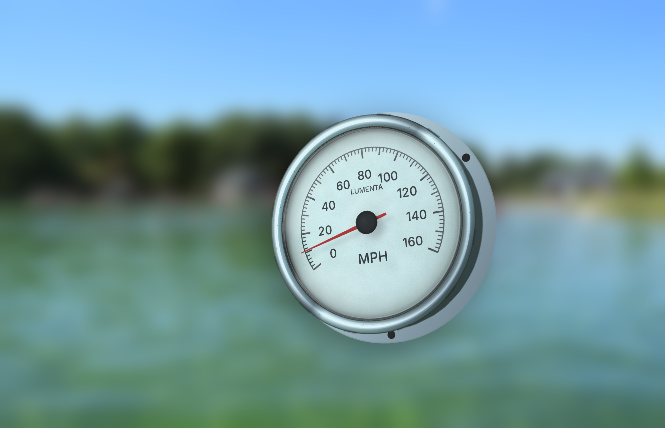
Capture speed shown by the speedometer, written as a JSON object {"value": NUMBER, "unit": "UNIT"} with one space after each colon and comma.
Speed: {"value": 10, "unit": "mph"}
